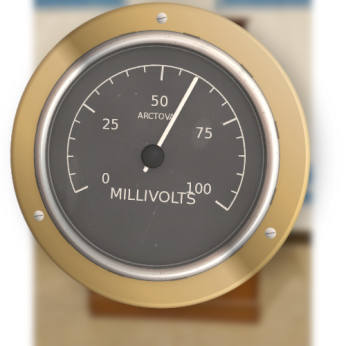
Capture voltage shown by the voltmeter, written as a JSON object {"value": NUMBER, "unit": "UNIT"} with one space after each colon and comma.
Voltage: {"value": 60, "unit": "mV"}
